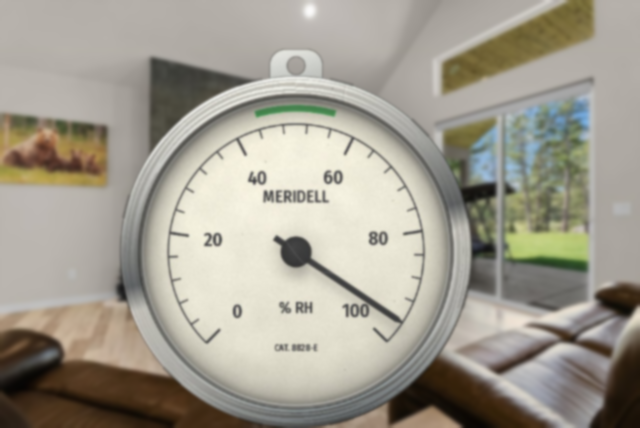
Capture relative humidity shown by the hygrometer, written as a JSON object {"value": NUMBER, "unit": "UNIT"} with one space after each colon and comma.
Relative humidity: {"value": 96, "unit": "%"}
